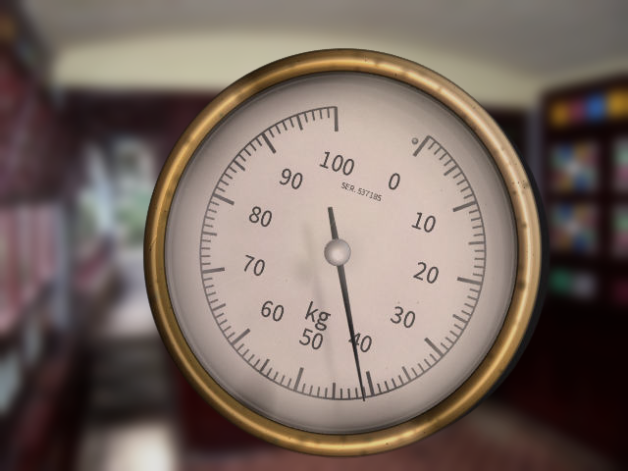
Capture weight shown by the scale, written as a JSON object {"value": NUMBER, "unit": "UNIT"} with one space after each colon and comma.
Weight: {"value": 41, "unit": "kg"}
